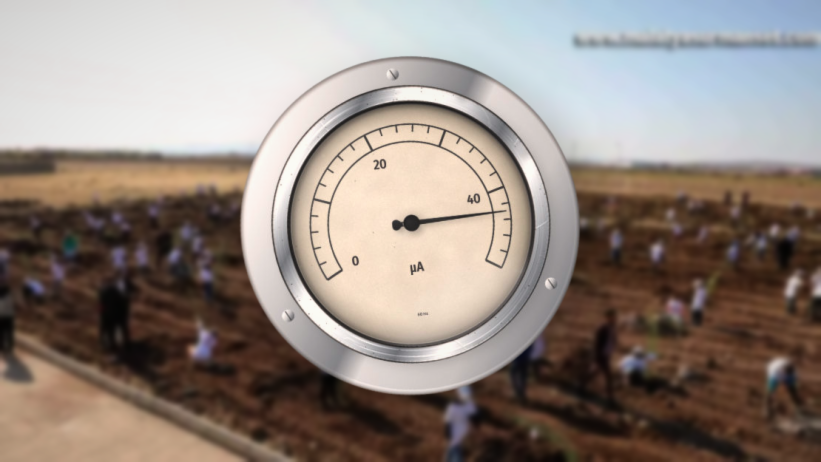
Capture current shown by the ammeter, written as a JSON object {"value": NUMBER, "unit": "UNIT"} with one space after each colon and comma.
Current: {"value": 43, "unit": "µA"}
